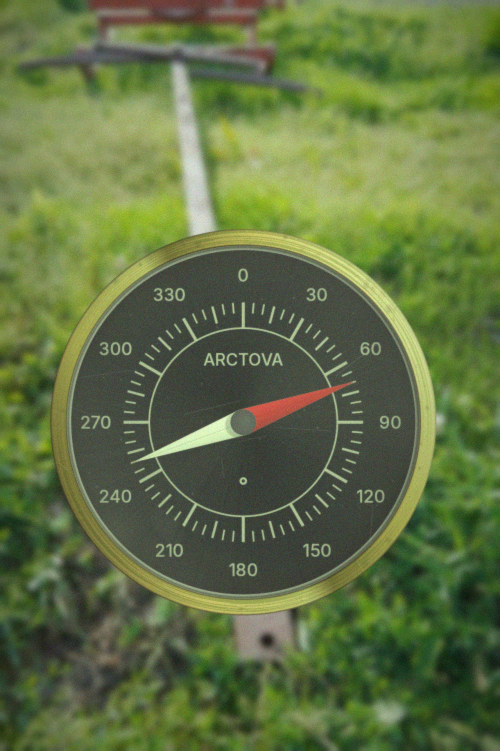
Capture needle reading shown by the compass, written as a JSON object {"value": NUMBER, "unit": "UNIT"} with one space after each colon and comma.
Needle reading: {"value": 70, "unit": "°"}
